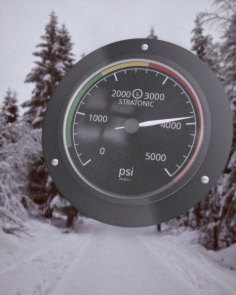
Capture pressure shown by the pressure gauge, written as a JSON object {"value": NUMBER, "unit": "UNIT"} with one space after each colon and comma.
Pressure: {"value": 3900, "unit": "psi"}
